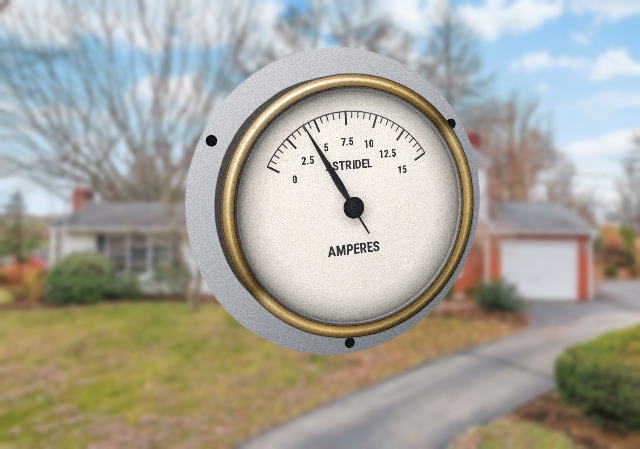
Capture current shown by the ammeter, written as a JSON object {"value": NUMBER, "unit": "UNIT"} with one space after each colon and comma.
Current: {"value": 4, "unit": "A"}
